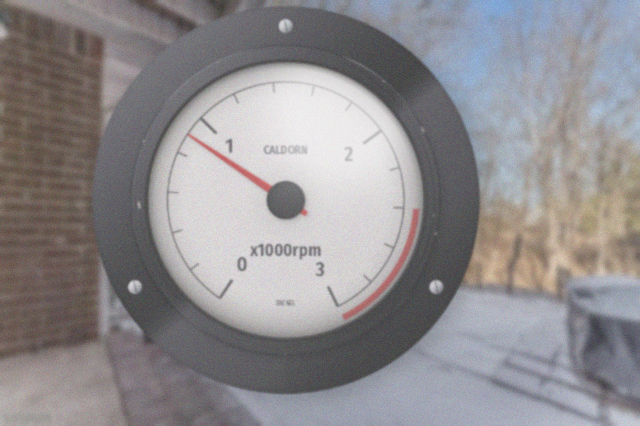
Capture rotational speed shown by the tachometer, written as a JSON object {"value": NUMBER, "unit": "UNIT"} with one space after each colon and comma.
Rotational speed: {"value": 900, "unit": "rpm"}
